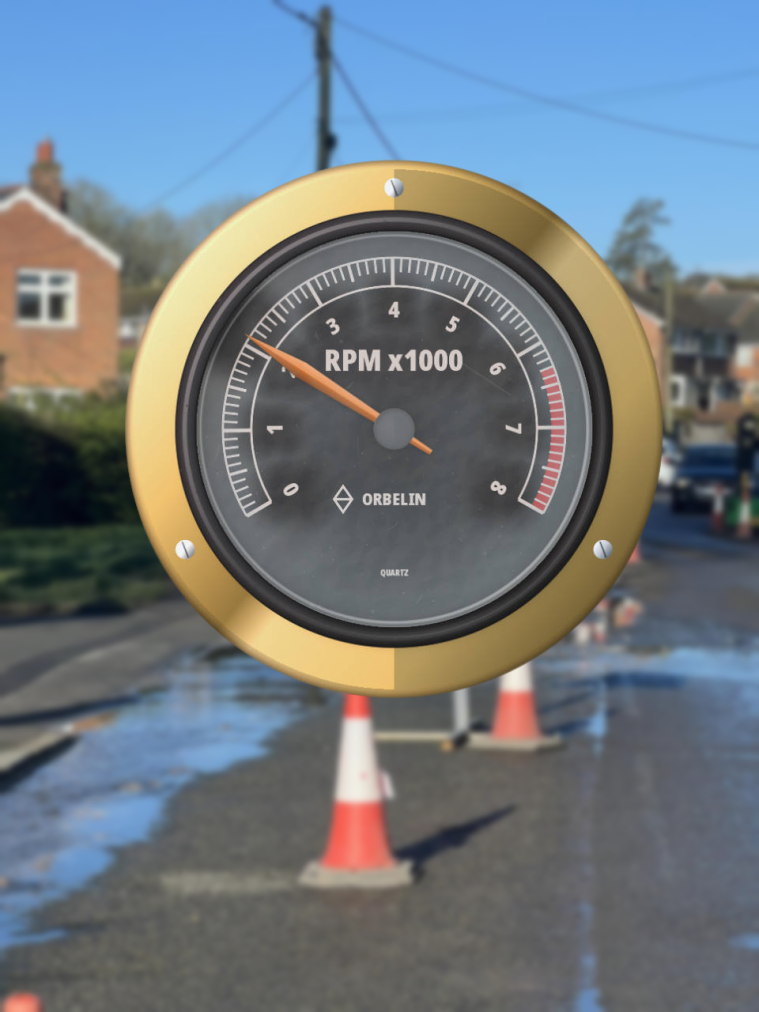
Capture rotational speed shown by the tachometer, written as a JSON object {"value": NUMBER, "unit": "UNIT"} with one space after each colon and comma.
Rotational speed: {"value": 2100, "unit": "rpm"}
